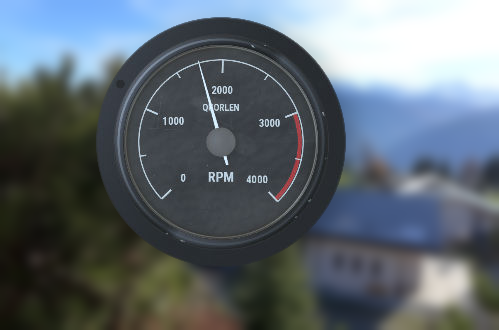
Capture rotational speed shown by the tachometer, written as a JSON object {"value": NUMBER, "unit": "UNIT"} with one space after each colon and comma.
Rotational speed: {"value": 1750, "unit": "rpm"}
